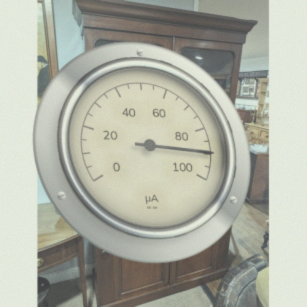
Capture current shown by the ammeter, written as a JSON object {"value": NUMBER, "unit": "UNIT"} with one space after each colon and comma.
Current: {"value": 90, "unit": "µA"}
